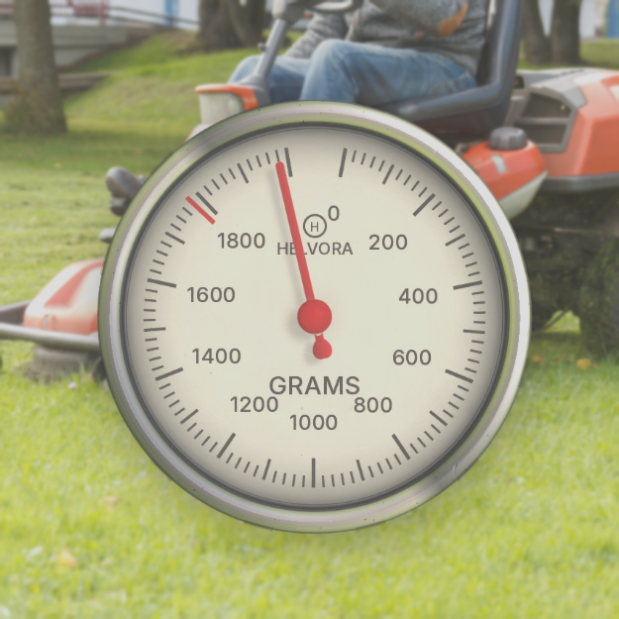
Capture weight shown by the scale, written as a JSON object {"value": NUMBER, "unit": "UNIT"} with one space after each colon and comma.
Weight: {"value": 1980, "unit": "g"}
